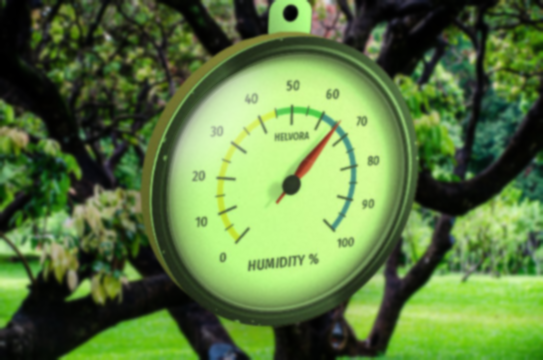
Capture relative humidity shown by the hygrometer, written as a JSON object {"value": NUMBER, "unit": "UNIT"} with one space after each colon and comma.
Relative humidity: {"value": 65, "unit": "%"}
